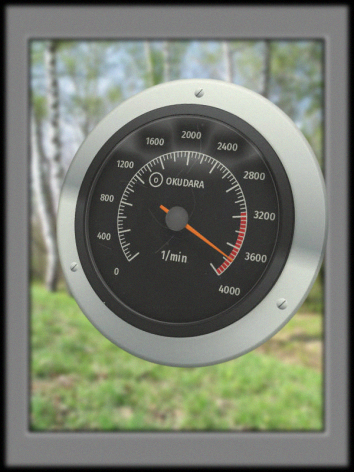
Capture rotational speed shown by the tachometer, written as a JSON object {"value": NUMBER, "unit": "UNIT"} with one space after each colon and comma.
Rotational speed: {"value": 3750, "unit": "rpm"}
